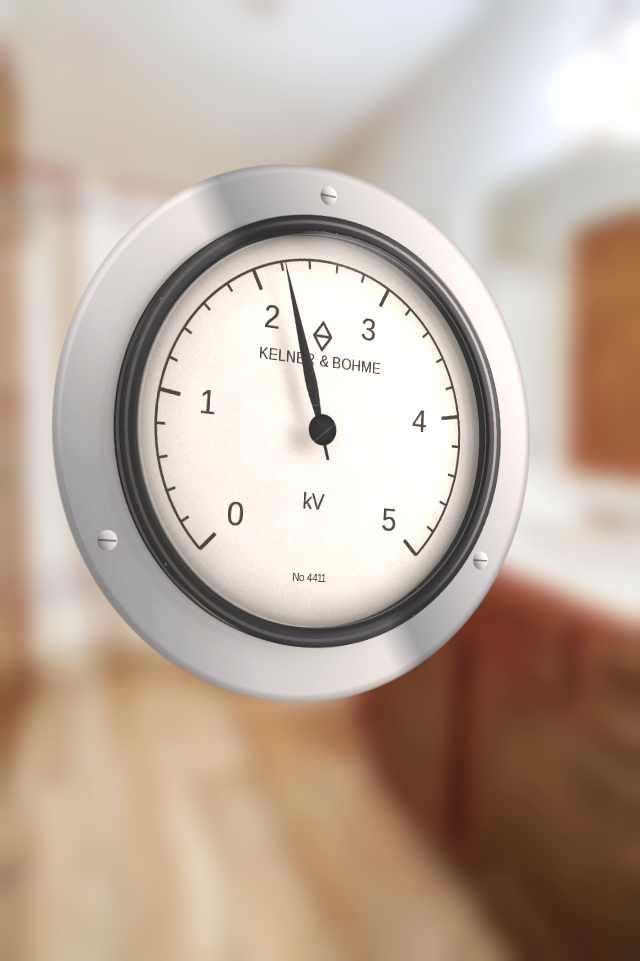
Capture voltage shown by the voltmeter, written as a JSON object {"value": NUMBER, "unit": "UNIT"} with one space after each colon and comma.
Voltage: {"value": 2.2, "unit": "kV"}
